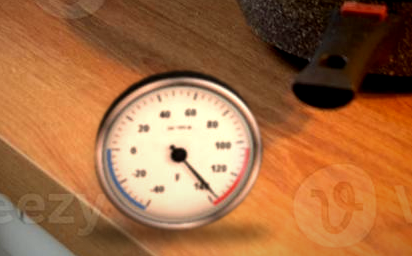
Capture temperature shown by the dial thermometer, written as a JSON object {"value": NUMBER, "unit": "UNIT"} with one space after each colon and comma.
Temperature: {"value": 136, "unit": "°F"}
